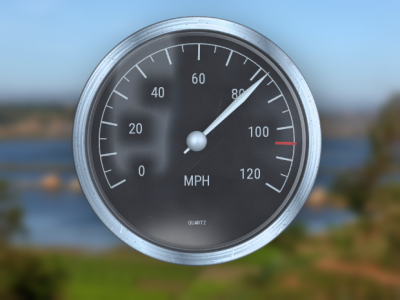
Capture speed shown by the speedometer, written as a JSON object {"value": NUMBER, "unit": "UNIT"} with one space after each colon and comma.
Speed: {"value": 82.5, "unit": "mph"}
